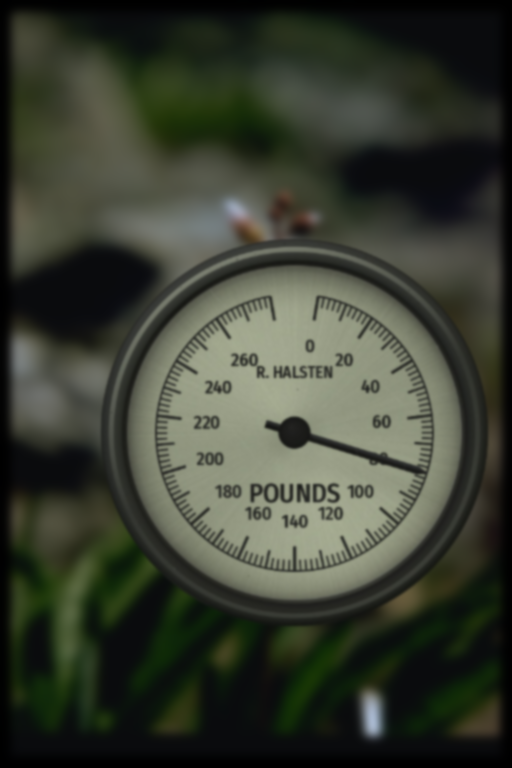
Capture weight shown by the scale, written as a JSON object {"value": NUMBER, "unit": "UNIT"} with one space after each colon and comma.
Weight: {"value": 80, "unit": "lb"}
